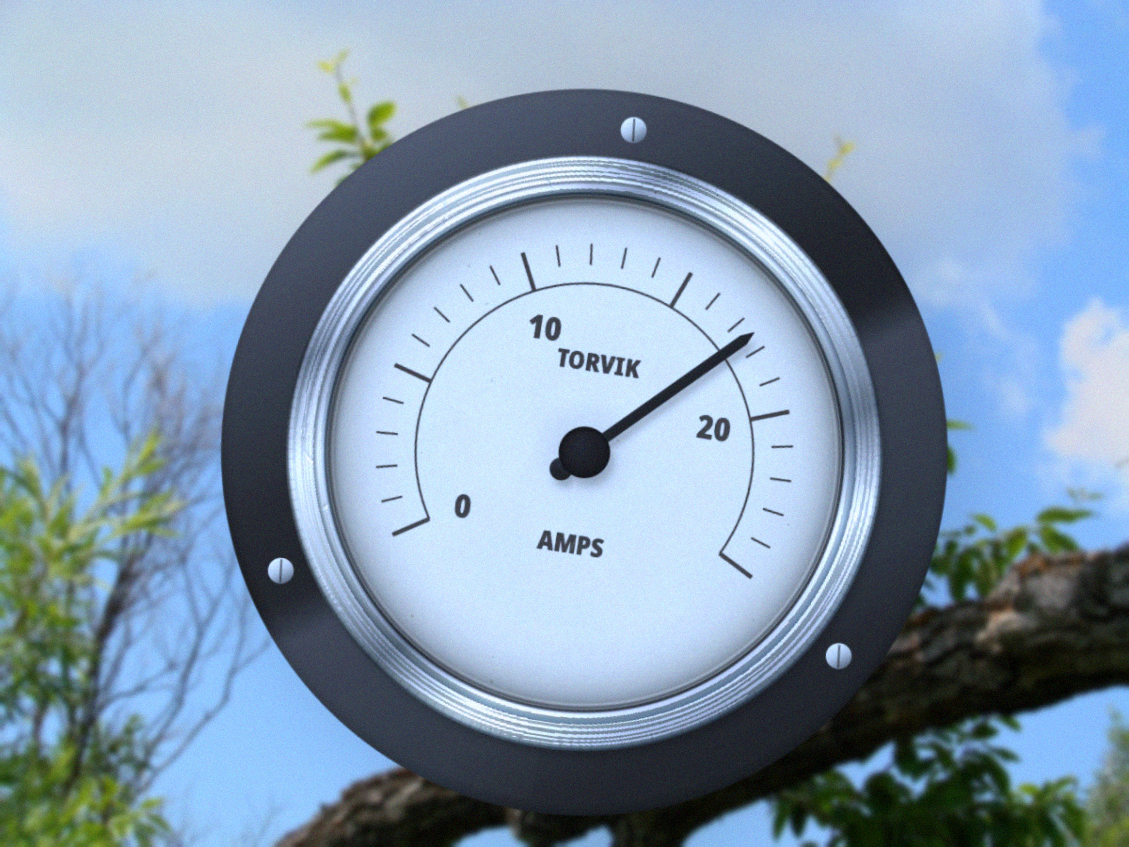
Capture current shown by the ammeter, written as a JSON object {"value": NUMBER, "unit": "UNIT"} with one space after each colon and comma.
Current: {"value": 17.5, "unit": "A"}
